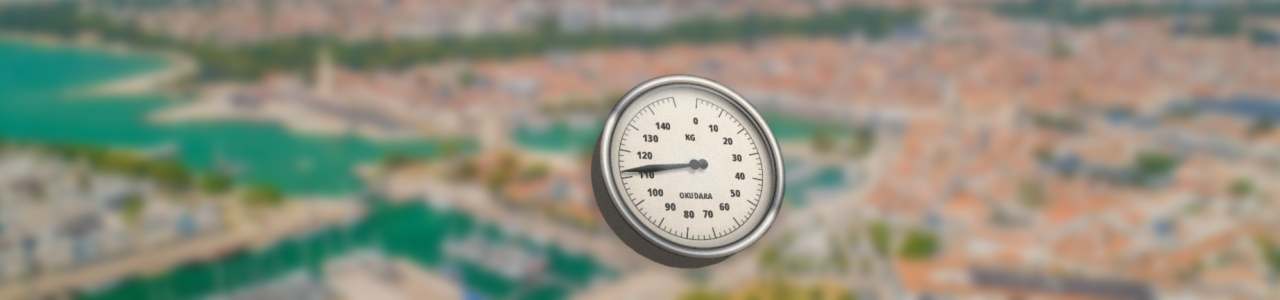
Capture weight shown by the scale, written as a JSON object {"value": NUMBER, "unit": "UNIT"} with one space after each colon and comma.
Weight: {"value": 112, "unit": "kg"}
